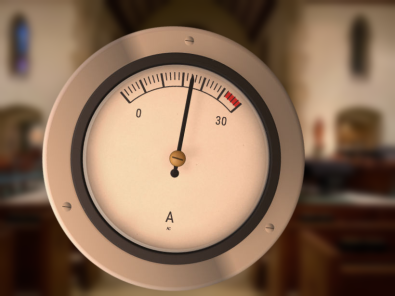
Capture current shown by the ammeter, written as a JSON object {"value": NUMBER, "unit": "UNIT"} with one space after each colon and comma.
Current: {"value": 17, "unit": "A"}
